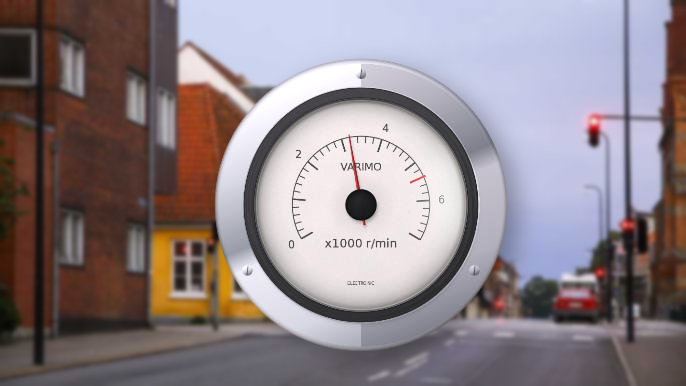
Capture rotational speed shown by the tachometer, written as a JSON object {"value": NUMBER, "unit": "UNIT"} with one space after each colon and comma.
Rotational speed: {"value": 3200, "unit": "rpm"}
